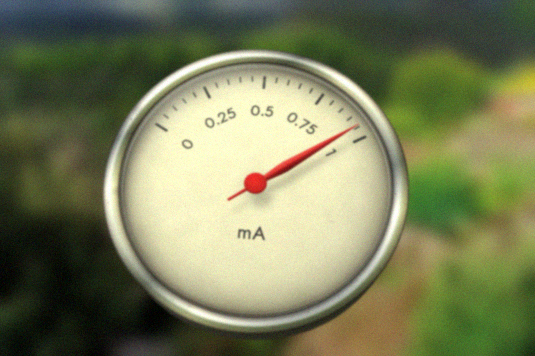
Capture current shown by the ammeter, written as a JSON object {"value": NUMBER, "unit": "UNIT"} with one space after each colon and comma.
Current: {"value": 0.95, "unit": "mA"}
